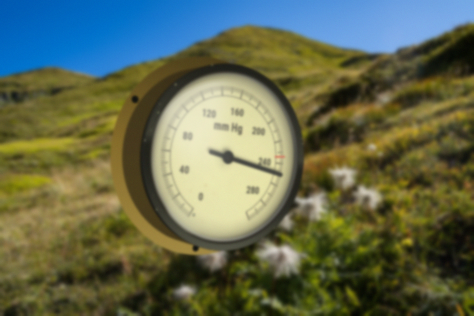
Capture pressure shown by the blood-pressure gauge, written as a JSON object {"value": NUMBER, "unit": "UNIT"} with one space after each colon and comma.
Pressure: {"value": 250, "unit": "mmHg"}
